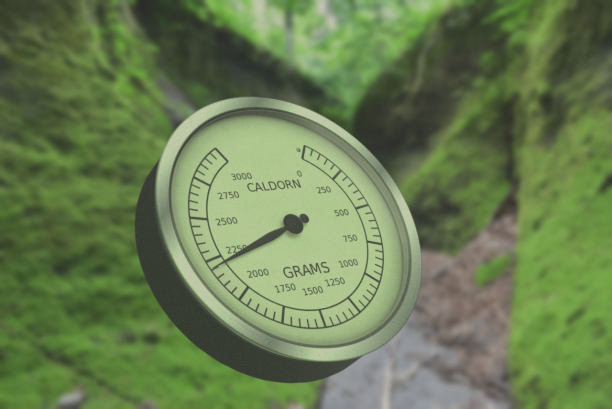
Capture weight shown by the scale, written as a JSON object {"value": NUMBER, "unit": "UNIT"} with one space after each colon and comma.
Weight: {"value": 2200, "unit": "g"}
